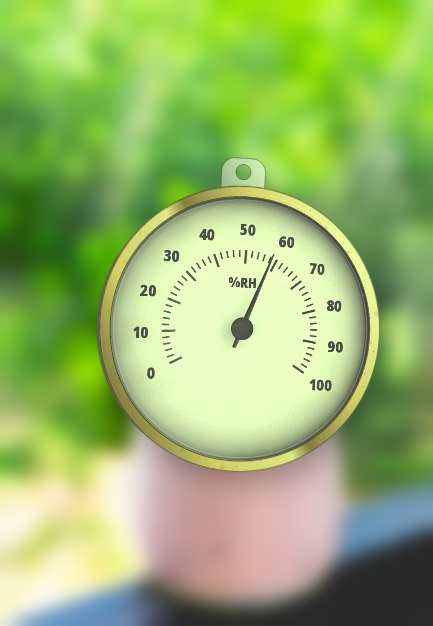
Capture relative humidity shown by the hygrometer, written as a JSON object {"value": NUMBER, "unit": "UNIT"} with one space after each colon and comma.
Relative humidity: {"value": 58, "unit": "%"}
